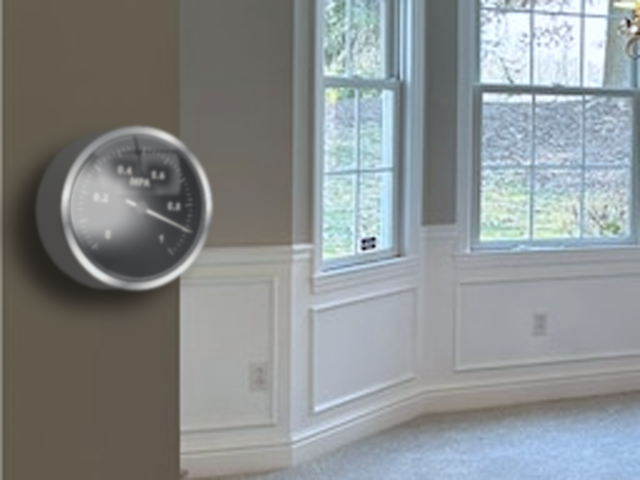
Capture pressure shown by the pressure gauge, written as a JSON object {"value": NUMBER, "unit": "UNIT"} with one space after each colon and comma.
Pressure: {"value": 0.9, "unit": "MPa"}
